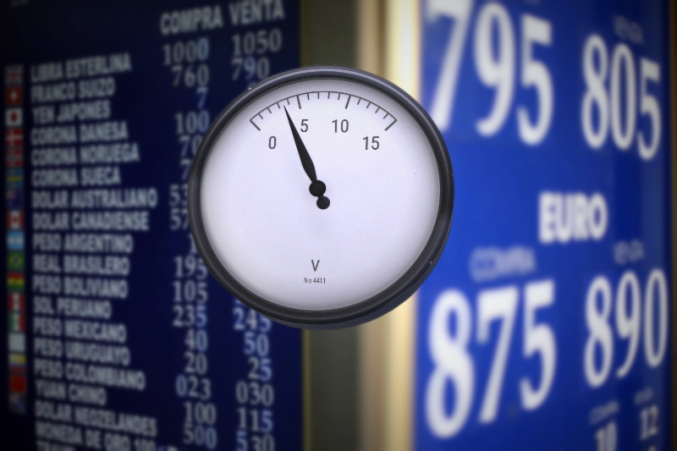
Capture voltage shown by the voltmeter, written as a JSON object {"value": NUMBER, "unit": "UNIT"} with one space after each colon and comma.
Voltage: {"value": 3.5, "unit": "V"}
